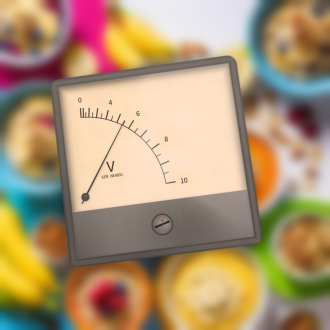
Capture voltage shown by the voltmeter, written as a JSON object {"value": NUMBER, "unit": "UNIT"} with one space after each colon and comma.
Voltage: {"value": 5.5, "unit": "V"}
